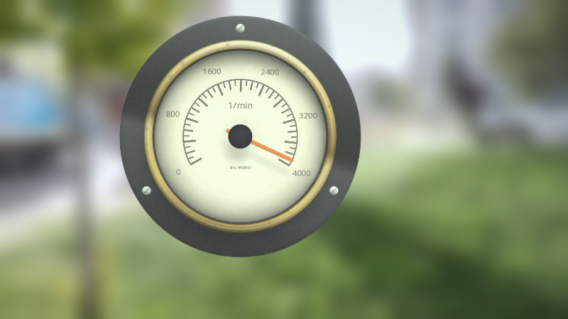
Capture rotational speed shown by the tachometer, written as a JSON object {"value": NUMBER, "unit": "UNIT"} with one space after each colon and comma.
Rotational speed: {"value": 3900, "unit": "rpm"}
